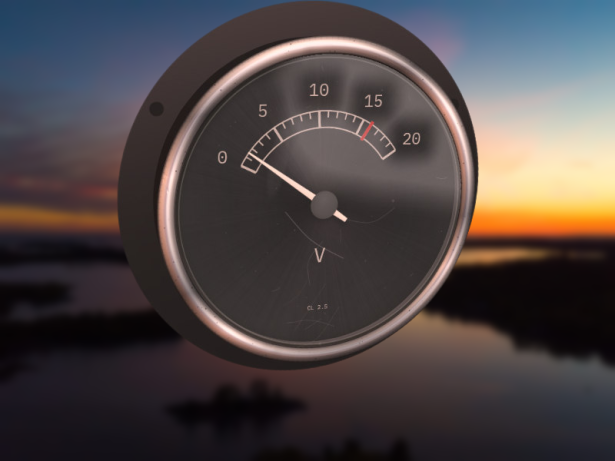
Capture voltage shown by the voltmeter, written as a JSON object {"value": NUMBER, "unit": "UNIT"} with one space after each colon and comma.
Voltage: {"value": 1.5, "unit": "V"}
